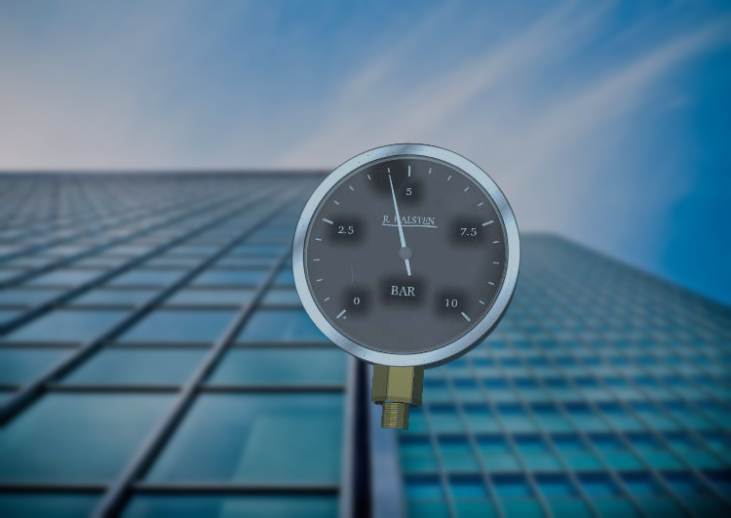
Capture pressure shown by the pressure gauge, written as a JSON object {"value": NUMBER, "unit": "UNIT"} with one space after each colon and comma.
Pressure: {"value": 4.5, "unit": "bar"}
